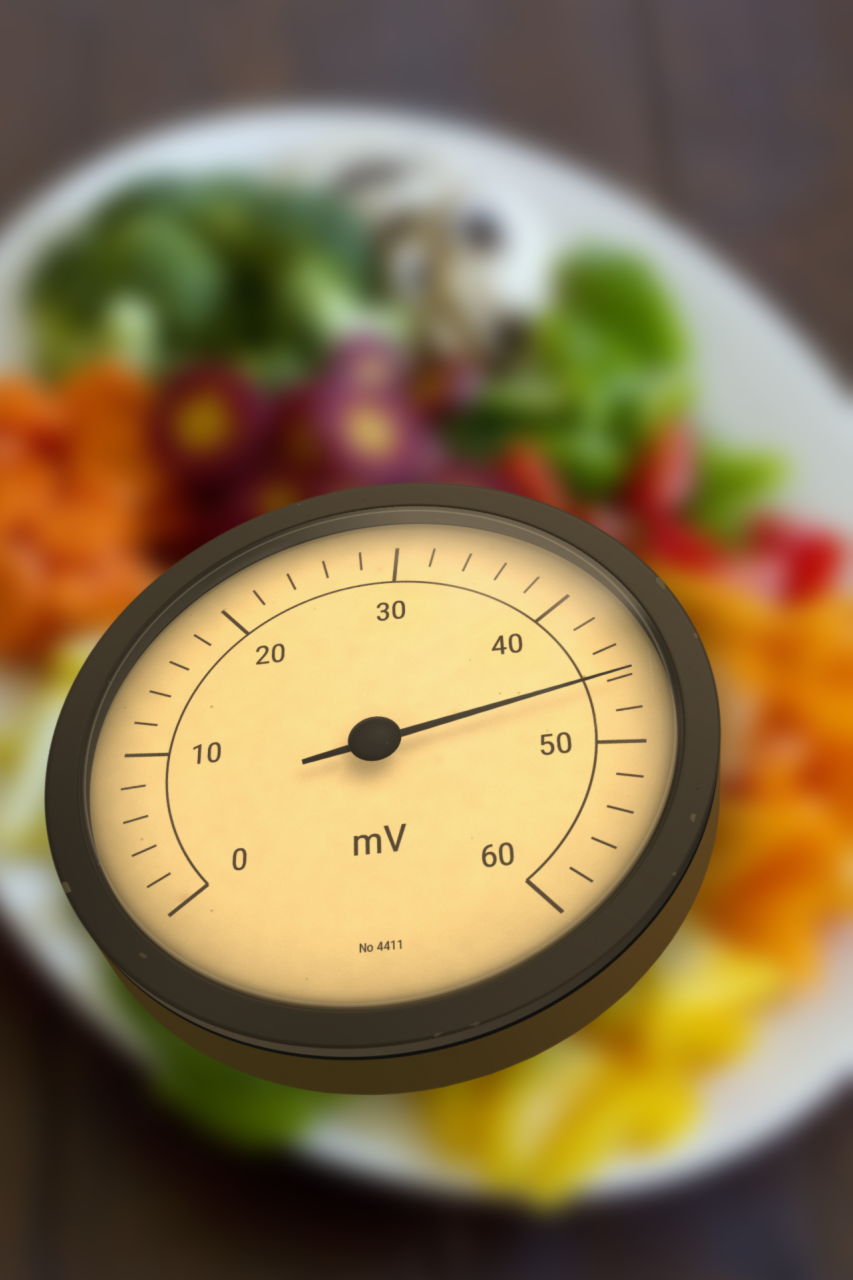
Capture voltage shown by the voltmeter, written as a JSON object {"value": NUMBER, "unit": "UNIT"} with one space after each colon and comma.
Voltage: {"value": 46, "unit": "mV"}
